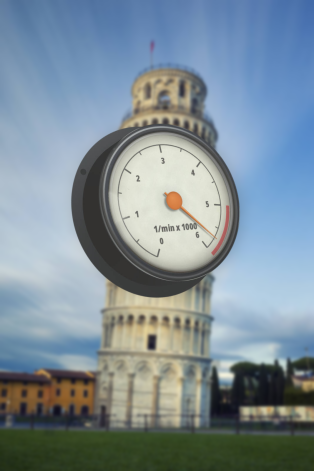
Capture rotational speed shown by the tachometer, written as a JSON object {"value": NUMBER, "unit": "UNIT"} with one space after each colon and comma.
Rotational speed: {"value": 5750, "unit": "rpm"}
